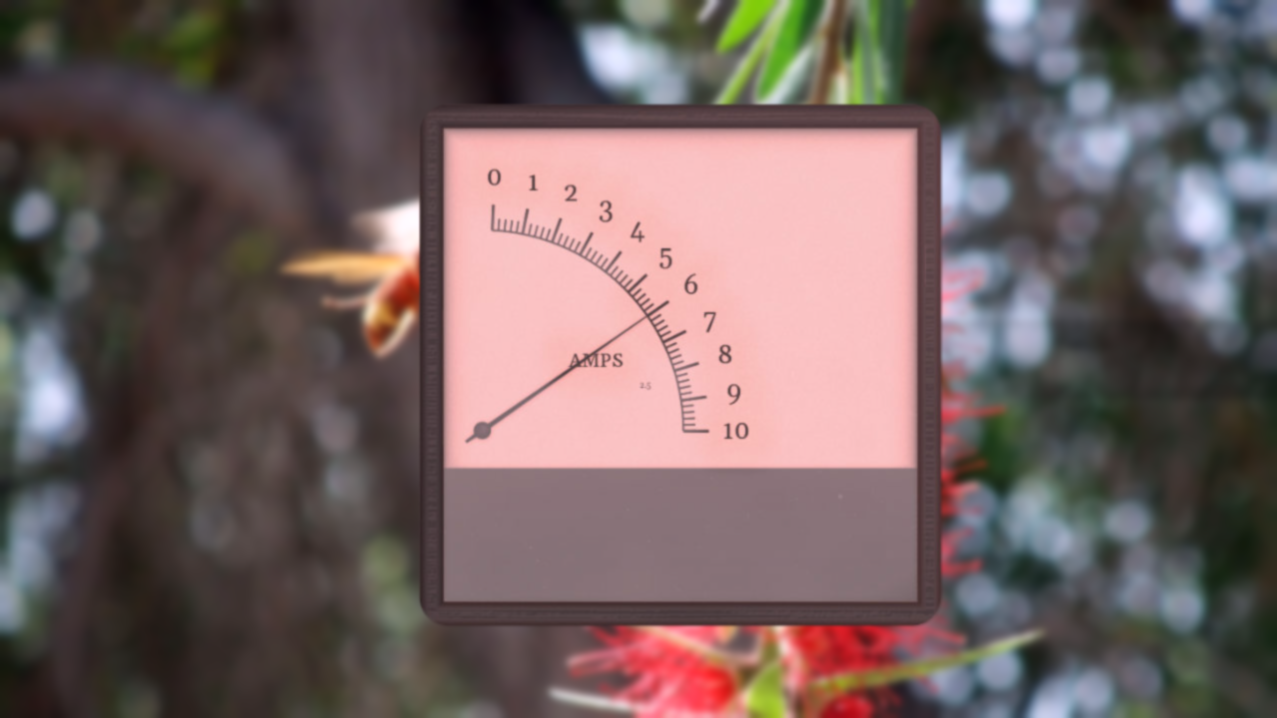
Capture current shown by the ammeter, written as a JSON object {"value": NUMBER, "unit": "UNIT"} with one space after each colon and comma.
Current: {"value": 6, "unit": "A"}
